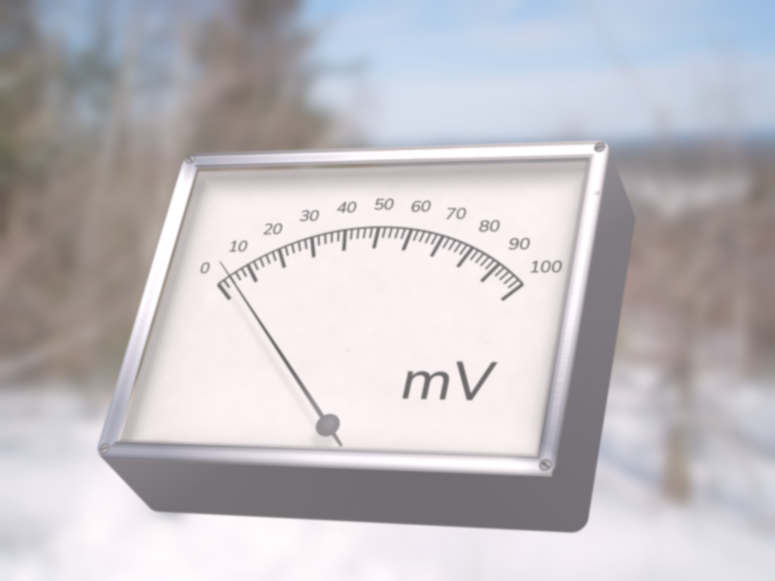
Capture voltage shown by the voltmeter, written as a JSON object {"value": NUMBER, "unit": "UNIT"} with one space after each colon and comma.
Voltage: {"value": 4, "unit": "mV"}
